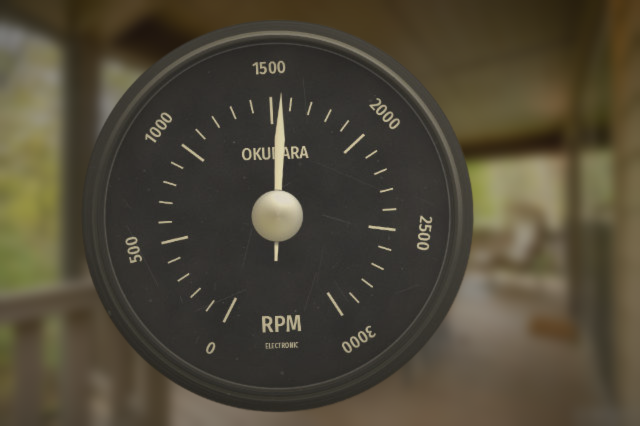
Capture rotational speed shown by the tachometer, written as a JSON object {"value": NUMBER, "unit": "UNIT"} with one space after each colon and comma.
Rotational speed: {"value": 1550, "unit": "rpm"}
